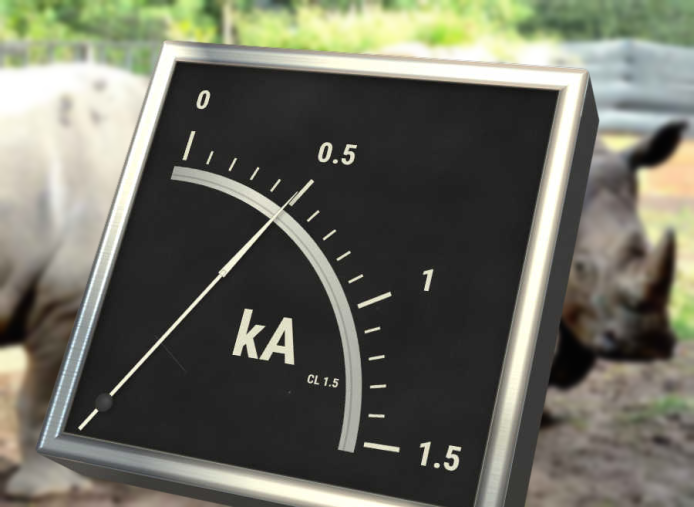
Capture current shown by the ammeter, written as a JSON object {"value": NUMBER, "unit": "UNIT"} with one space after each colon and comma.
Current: {"value": 0.5, "unit": "kA"}
